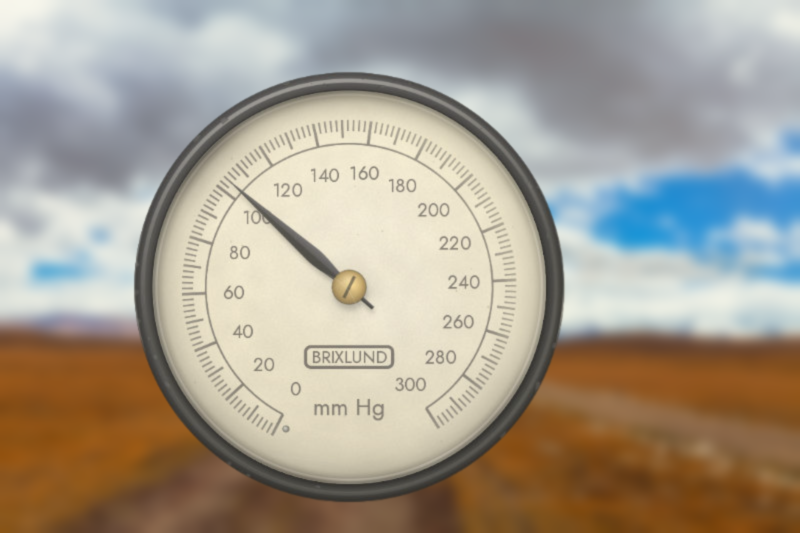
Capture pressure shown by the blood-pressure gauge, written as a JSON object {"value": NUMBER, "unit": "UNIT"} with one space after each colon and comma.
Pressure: {"value": 104, "unit": "mmHg"}
